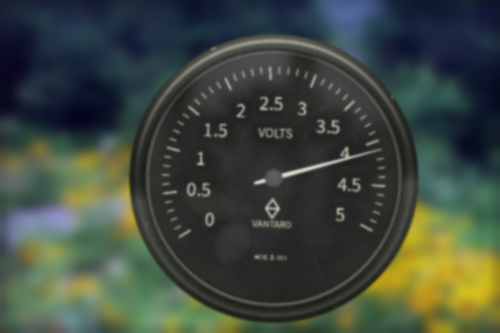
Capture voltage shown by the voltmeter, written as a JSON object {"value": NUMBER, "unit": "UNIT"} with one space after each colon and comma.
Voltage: {"value": 4.1, "unit": "V"}
